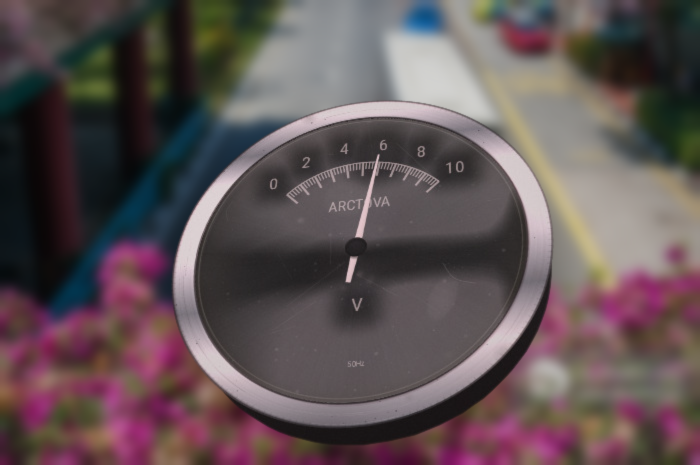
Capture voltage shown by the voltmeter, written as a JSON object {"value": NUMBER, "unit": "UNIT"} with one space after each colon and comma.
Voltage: {"value": 6, "unit": "V"}
